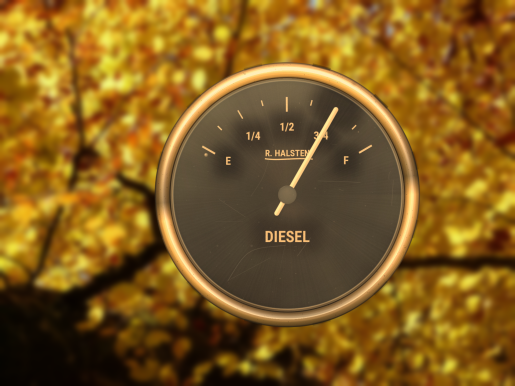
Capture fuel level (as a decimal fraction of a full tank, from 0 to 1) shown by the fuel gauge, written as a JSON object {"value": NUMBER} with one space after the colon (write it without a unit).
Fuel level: {"value": 0.75}
